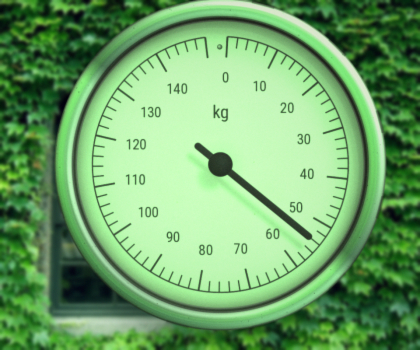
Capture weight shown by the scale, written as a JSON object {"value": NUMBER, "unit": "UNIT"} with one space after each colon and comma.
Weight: {"value": 54, "unit": "kg"}
